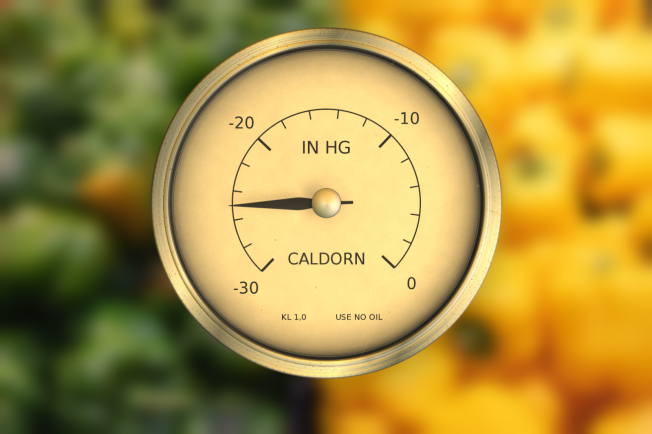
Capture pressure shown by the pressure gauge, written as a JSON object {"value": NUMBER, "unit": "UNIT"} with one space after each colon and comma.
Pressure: {"value": -25, "unit": "inHg"}
